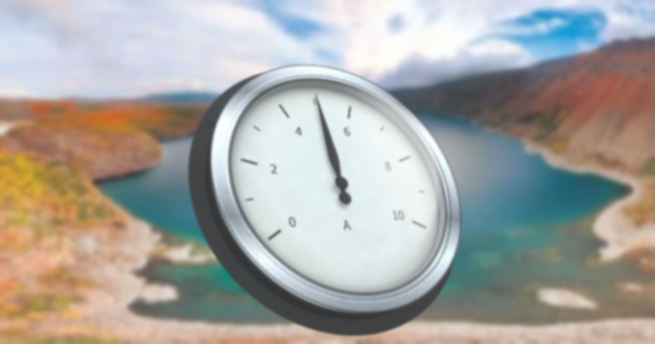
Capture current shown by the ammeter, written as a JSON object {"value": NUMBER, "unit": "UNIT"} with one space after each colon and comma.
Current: {"value": 5, "unit": "A"}
